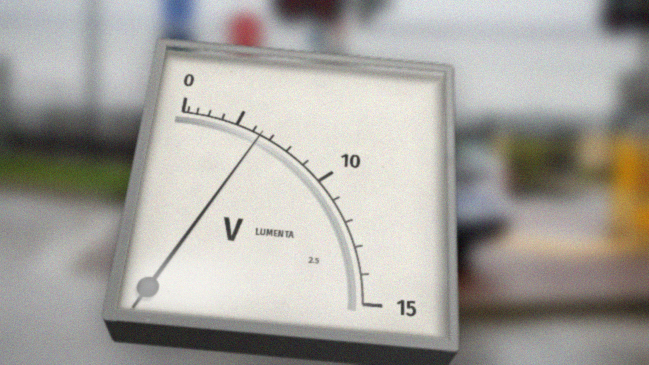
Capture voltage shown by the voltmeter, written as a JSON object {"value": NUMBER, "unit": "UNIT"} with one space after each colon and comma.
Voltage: {"value": 6.5, "unit": "V"}
